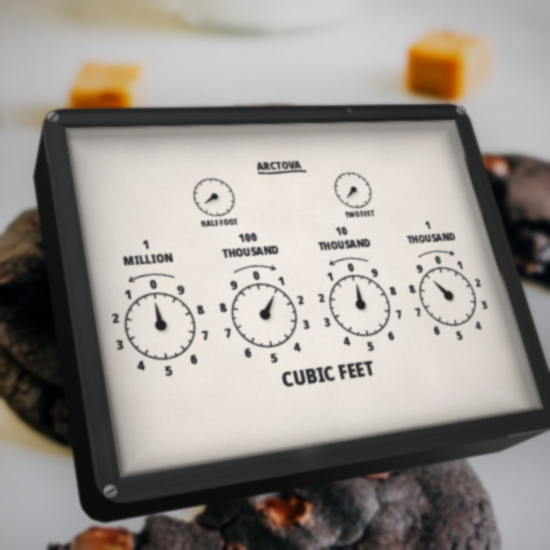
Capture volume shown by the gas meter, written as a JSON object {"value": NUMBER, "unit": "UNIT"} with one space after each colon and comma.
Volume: {"value": 9900, "unit": "ft³"}
